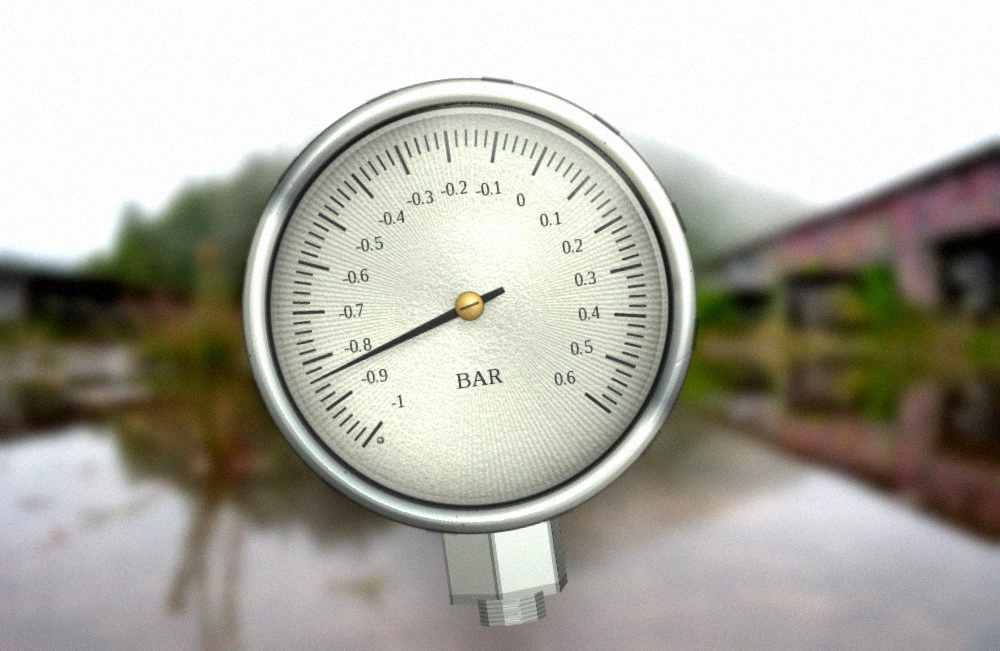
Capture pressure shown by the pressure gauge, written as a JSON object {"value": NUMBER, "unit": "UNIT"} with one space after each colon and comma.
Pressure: {"value": -0.84, "unit": "bar"}
